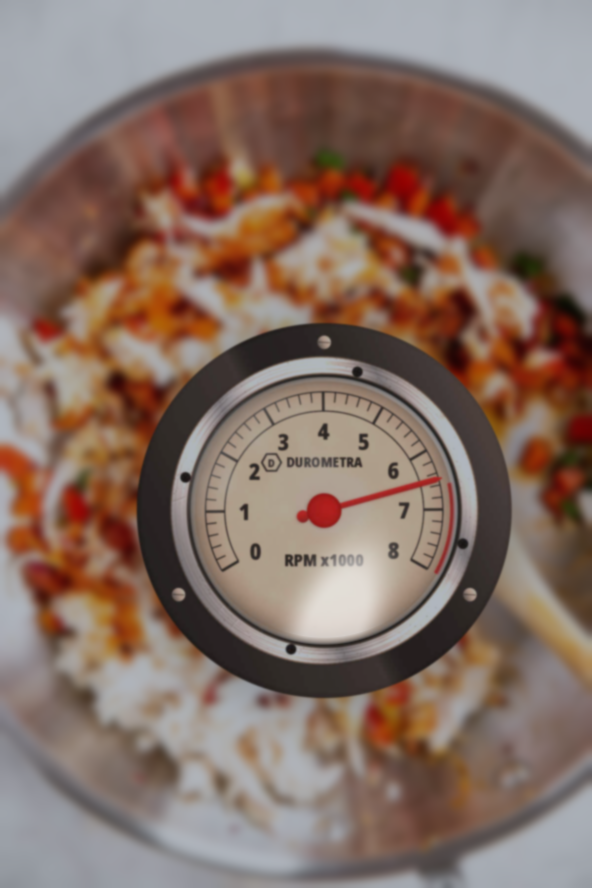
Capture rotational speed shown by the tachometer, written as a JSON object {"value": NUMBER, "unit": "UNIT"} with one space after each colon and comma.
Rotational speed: {"value": 6500, "unit": "rpm"}
